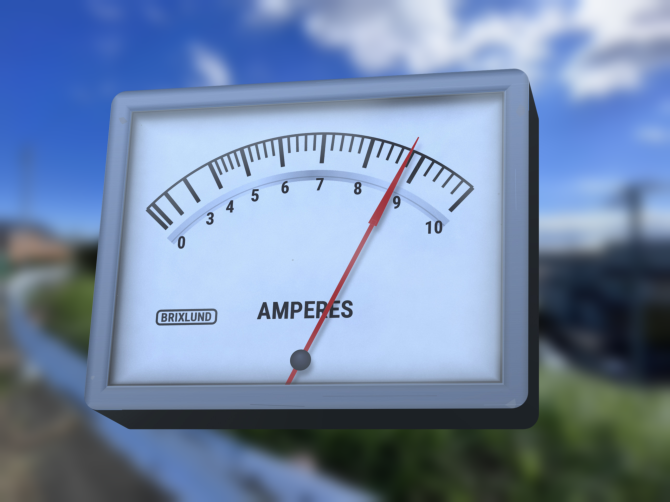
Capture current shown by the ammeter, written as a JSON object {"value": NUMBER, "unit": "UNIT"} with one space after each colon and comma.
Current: {"value": 8.8, "unit": "A"}
